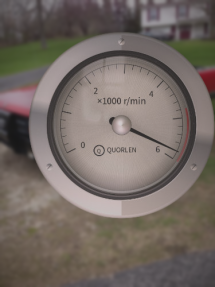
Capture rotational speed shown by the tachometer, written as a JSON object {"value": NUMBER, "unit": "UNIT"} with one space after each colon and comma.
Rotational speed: {"value": 5800, "unit": "rpm"}
